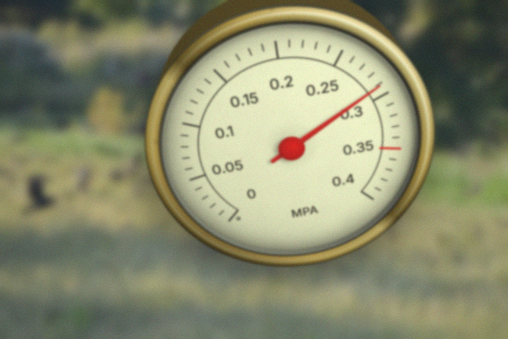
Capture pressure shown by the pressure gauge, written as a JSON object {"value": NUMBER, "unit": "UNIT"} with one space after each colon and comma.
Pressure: {"value": 0.29, "unit": "MPa"}
